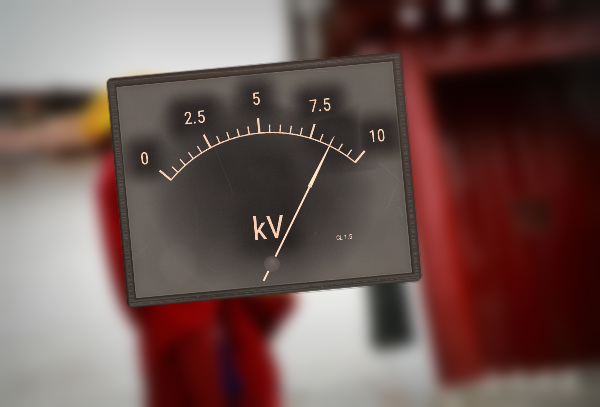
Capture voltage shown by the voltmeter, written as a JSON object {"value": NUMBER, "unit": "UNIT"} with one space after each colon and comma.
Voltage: {"value": 8.5, "unit": "kV"}
